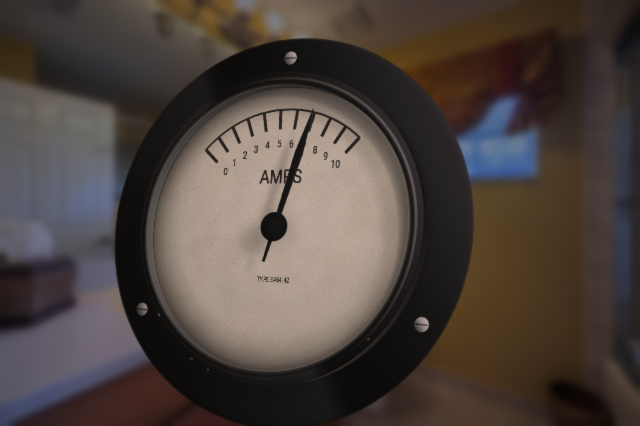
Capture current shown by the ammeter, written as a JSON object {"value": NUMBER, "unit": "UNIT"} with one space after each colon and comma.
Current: {"value": 7, "unit": "A"}
